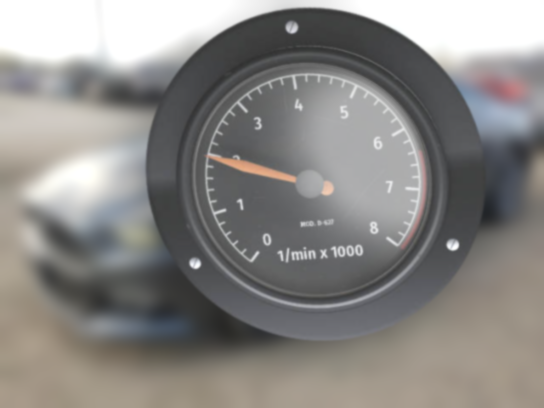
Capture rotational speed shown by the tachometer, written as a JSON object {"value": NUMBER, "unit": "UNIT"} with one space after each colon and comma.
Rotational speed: {"value": 2000, "unit": "rpm"}
